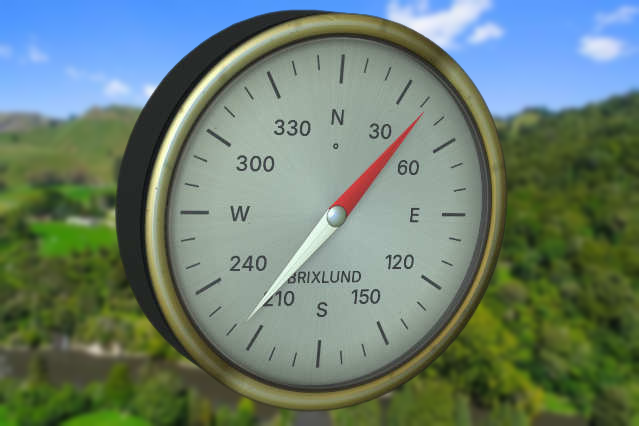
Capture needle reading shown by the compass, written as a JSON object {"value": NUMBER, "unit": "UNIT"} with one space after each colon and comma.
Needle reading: {"value": 40, "unit": "°"}
